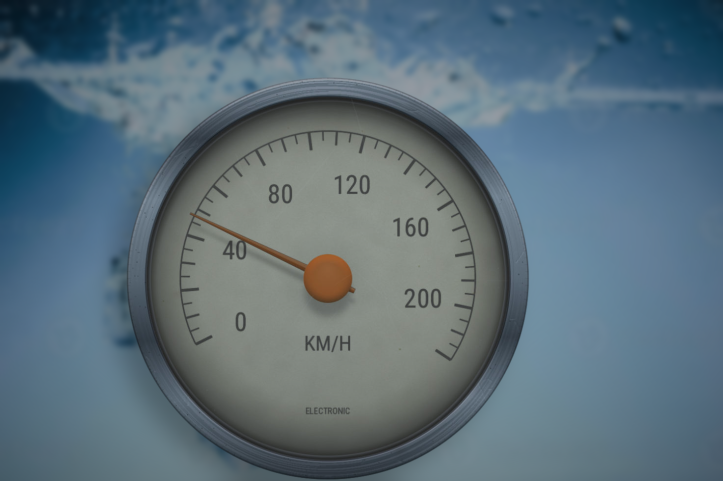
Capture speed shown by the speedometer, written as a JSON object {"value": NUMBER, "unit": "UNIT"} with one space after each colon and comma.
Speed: {"value": 47.5, "unit": "km/h"}
